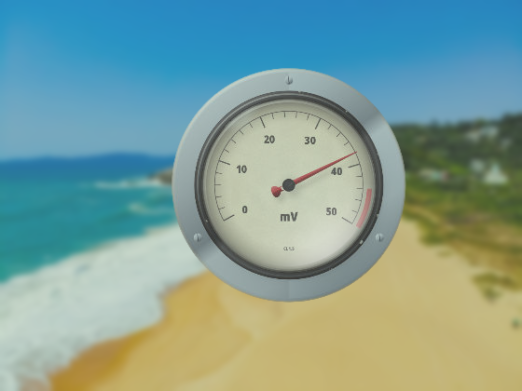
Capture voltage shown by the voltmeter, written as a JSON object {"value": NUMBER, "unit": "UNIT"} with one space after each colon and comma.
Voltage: {"value": 38, "unit": "mV"}
